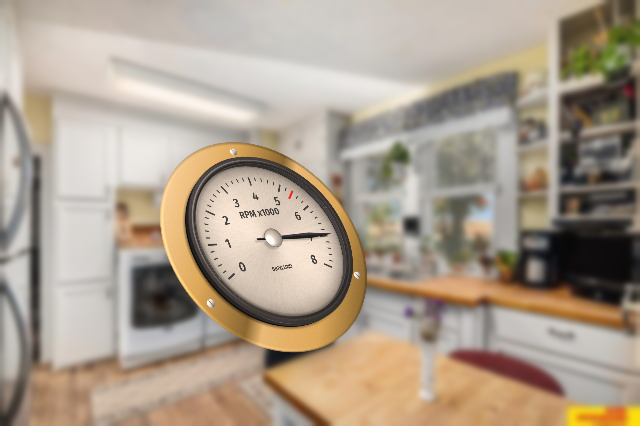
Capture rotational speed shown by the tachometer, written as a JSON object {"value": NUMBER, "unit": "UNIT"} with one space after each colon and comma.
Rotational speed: {"value": 7000, "unit": "rpm"}
